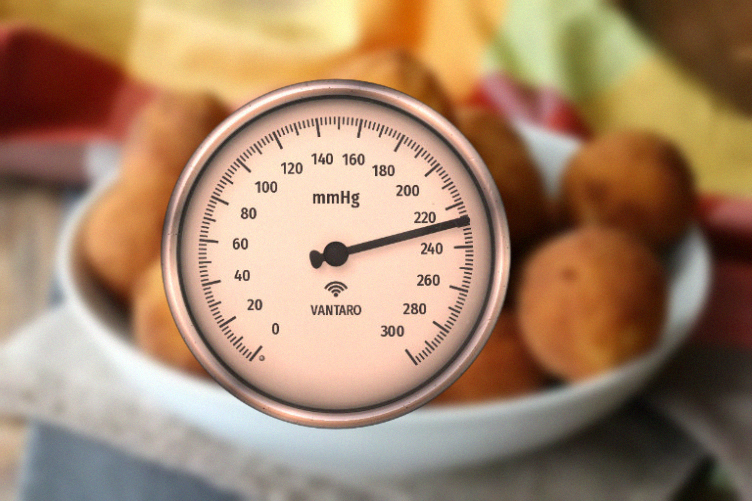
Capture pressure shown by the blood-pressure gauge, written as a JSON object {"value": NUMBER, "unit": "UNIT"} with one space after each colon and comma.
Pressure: {"value": 228, "unit": "mmHg"}
